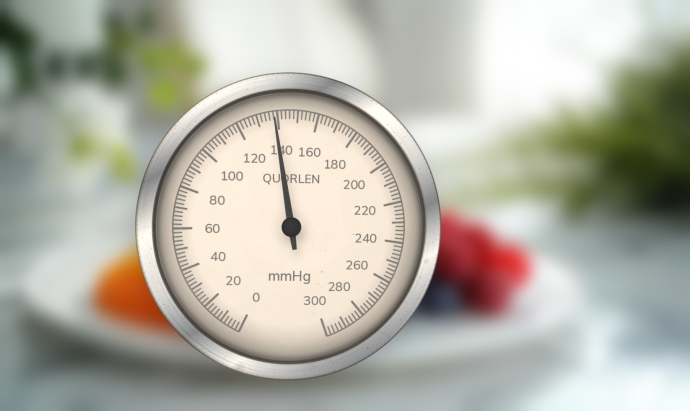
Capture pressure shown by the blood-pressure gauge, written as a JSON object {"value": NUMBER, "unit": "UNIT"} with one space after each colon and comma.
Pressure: {"value": 138, "unit": "mmHg"}
